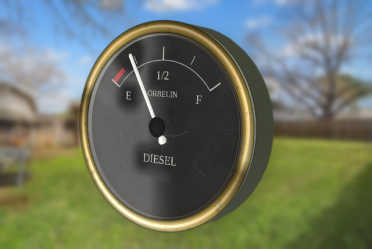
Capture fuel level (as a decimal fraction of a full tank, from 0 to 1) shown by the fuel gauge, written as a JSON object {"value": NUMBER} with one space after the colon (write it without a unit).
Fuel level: {"value": 0.25}
